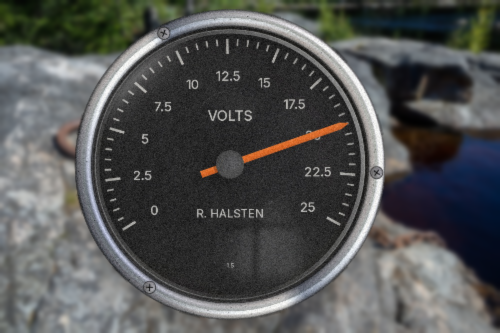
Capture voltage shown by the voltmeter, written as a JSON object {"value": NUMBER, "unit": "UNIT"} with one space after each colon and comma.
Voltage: {"value": 20, "unit": "V"}
